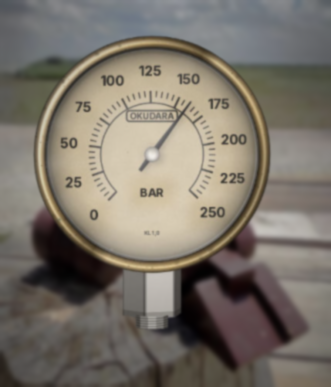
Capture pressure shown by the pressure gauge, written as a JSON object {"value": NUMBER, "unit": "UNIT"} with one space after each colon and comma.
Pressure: {"value": 160, "unit": "bar"}
